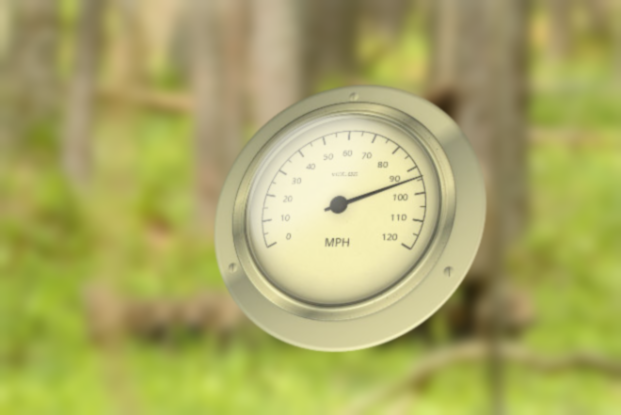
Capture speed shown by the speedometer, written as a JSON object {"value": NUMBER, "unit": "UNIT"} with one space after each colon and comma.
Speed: {"value": 95, "unit": "mph"}
